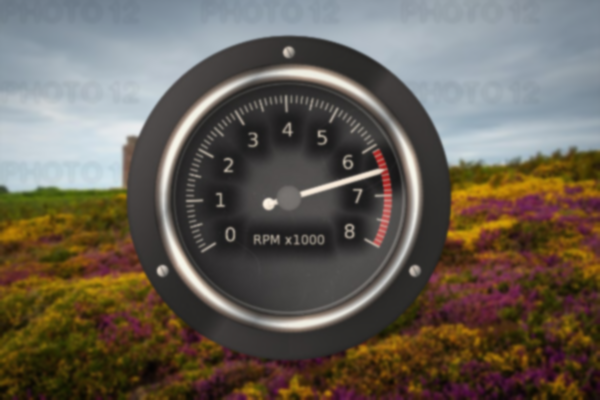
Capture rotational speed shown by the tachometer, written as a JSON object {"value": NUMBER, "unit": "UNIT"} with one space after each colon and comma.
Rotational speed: {"value": 6500, "unit": "rpm"}
